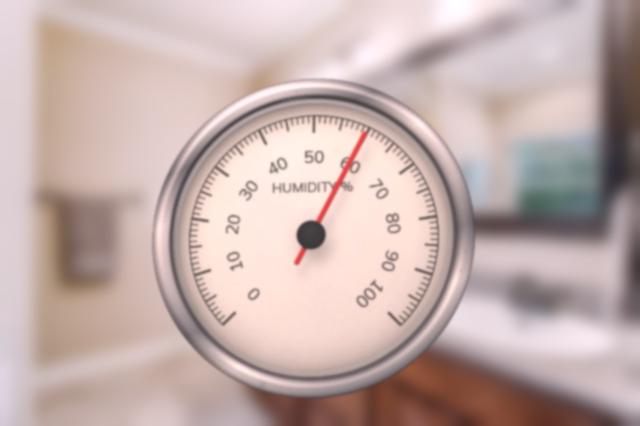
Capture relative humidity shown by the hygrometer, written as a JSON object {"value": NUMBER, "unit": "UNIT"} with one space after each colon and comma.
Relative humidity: {"value": 60, "unit": "%"}
